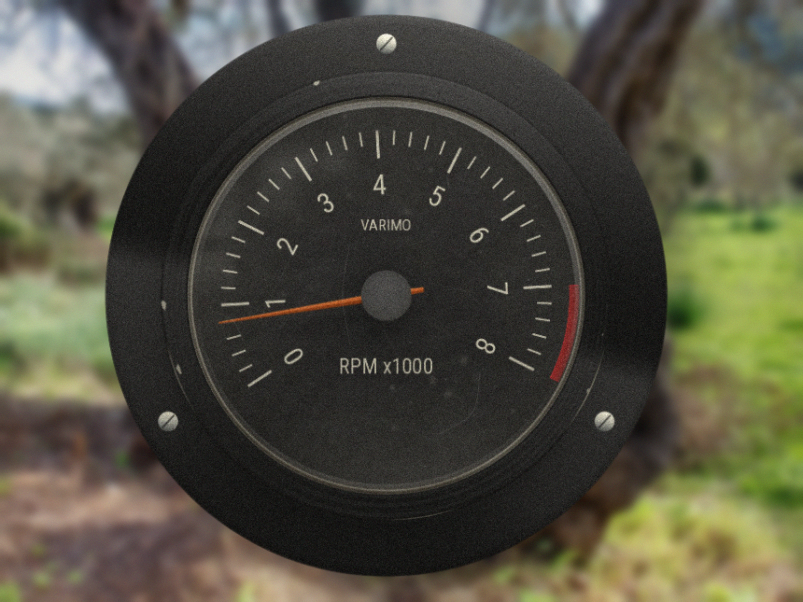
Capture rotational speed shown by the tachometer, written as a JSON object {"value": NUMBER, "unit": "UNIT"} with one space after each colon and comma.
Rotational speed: {"value": 800, "unit": "rpm"}
